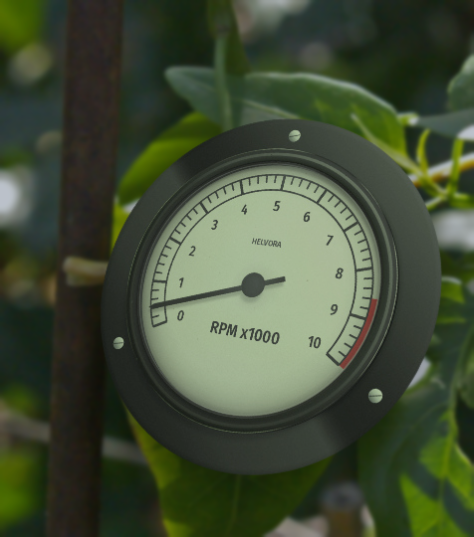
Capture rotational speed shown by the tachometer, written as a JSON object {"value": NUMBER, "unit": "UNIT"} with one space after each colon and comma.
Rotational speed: {"value": 400, "unit": "rpm"}
